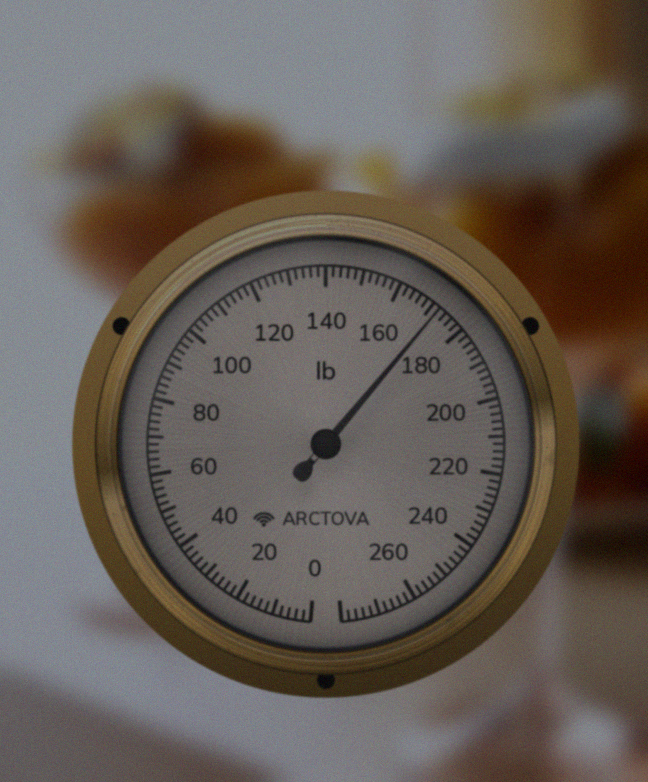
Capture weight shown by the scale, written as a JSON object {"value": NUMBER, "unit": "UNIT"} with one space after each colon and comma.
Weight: {"value": 172, "unit": "lb"}
